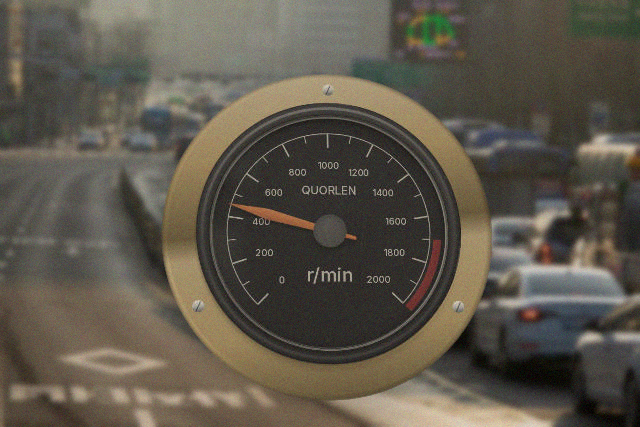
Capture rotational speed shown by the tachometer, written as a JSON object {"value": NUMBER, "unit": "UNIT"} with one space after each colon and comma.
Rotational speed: {"value": 450, "unit": "rpm"}
